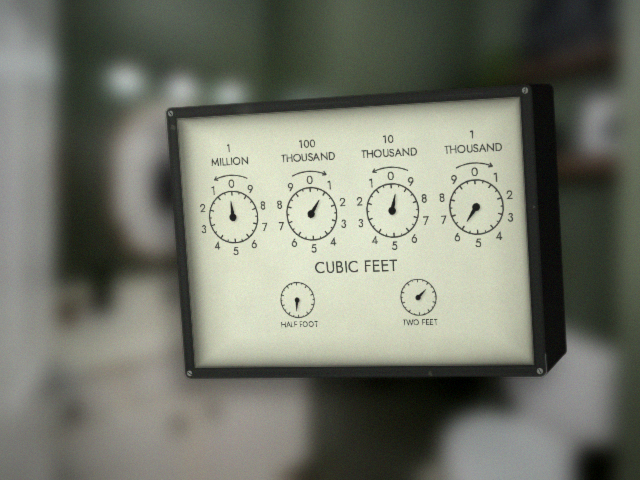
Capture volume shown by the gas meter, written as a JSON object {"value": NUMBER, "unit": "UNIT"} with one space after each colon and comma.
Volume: {"value": 9600, "unit": "ft³"}
